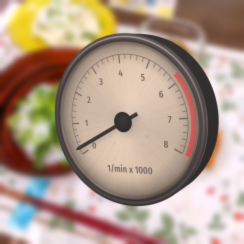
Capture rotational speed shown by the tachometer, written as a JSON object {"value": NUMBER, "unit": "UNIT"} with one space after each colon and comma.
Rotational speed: {"value": 200, "unit": "rpm"}
